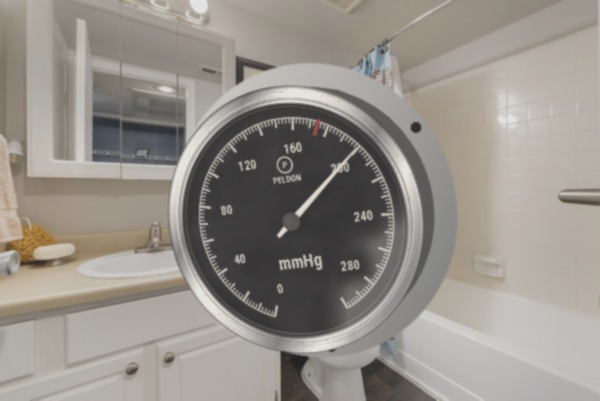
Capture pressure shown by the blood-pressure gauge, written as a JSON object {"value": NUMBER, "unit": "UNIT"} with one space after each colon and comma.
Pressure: {"value": 200, "unit": "mmHg"}
